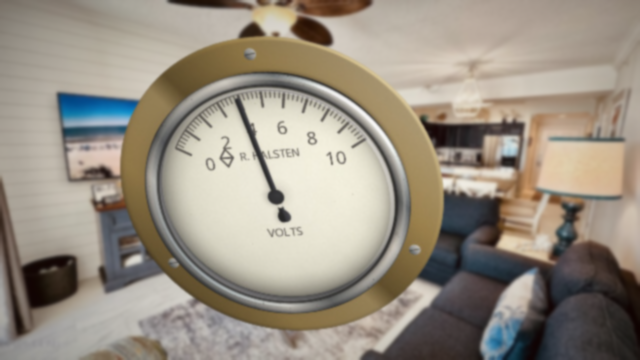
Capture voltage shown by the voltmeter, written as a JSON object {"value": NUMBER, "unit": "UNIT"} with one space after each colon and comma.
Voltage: {"value": 4, "unit": "V"}
